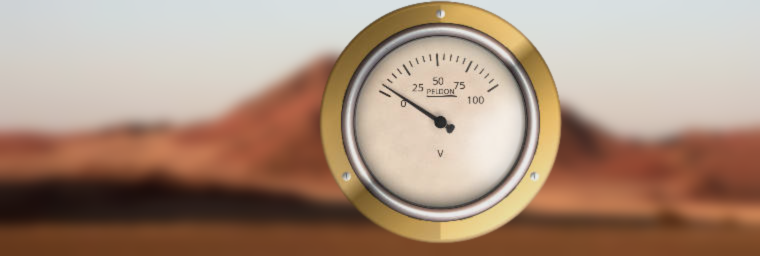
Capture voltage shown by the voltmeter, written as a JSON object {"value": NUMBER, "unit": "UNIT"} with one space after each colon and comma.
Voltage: {"value": 5, "unit": "V"}
